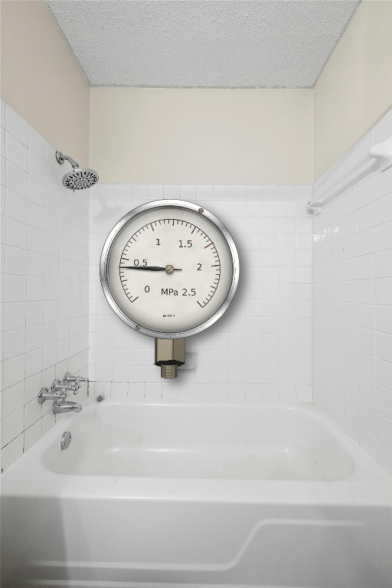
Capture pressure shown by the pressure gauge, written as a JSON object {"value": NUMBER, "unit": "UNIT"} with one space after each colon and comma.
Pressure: {"value": 0.4, "unit": "MPa"}
